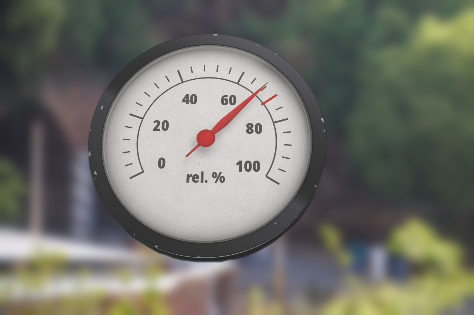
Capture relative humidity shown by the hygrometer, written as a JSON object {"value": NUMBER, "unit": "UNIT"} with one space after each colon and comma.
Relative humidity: {"value": 68, "unit": "%"}
